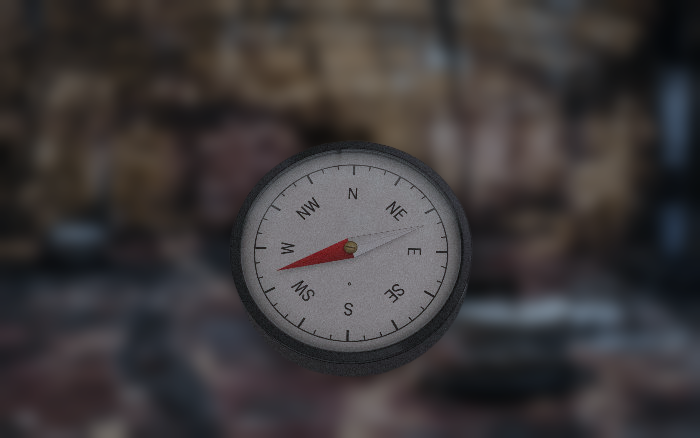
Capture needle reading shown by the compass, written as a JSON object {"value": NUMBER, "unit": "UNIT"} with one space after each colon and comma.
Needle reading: {"value": 250, "unit": "°"}
